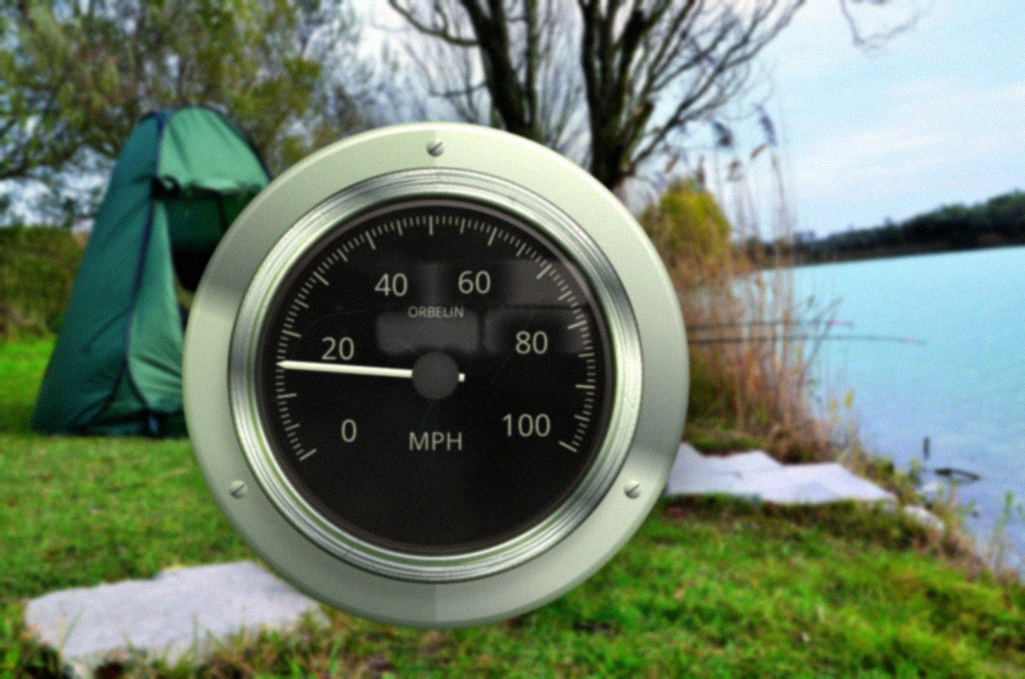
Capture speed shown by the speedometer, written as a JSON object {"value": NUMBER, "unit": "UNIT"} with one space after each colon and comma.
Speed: {"value": 15, "unit": "mph"}
